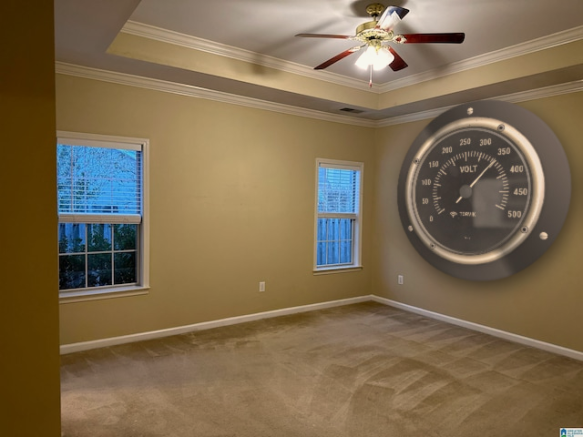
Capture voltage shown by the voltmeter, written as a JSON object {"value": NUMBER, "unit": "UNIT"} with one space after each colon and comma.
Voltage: {"value": 350, "unit": "V"}
